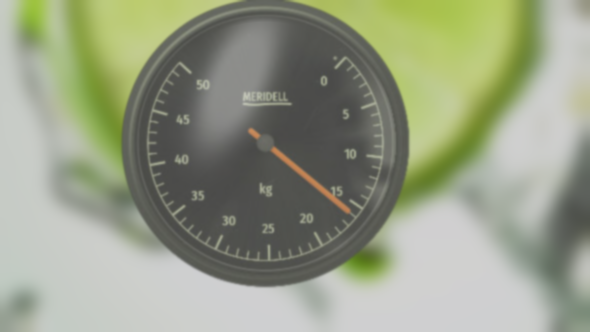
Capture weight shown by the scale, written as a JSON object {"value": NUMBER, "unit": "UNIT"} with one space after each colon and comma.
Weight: {"value": 16, "unit": "kg"}
